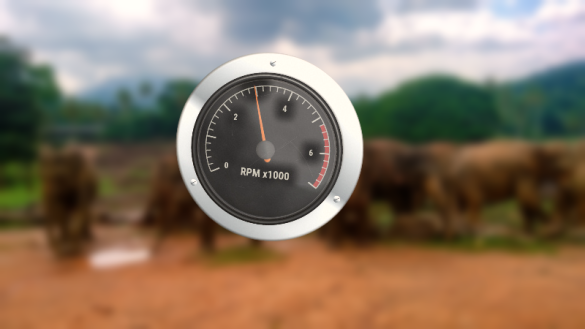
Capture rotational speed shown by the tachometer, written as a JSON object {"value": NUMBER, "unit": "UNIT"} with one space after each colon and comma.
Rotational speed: {"value": 3000, "unit": "rpm"}
